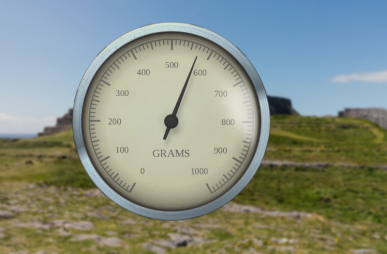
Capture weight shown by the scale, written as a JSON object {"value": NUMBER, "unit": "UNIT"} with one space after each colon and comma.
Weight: {"value": 570, "unit": "g"}
